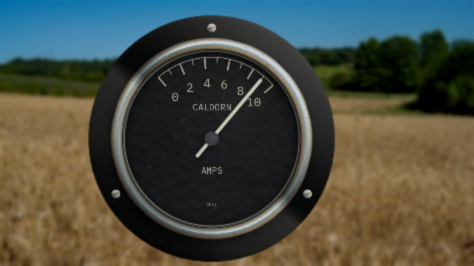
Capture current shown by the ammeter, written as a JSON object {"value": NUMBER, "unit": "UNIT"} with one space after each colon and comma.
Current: {"value": 9, "unit": "A"}
